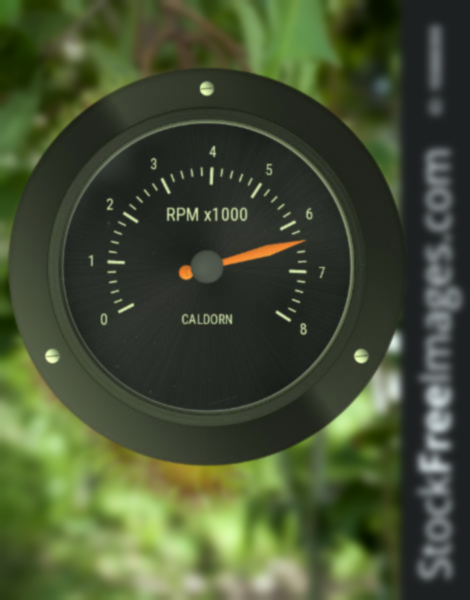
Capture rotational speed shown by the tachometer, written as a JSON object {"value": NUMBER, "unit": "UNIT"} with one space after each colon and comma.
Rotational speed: {"value": 6400, "unit": "rpm"}
